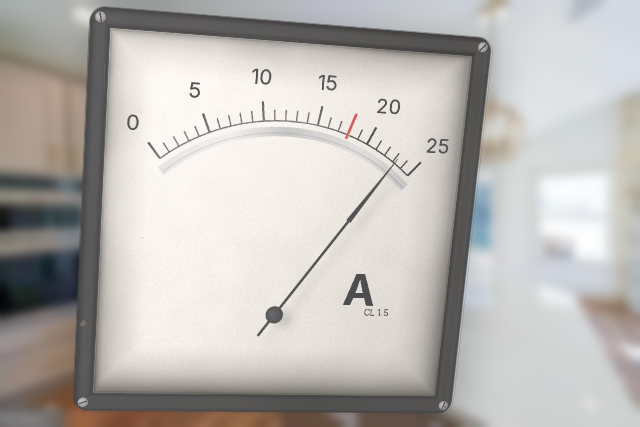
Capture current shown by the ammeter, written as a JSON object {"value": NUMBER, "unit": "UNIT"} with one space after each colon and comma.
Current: {"value": 23, "unit": "A"}
